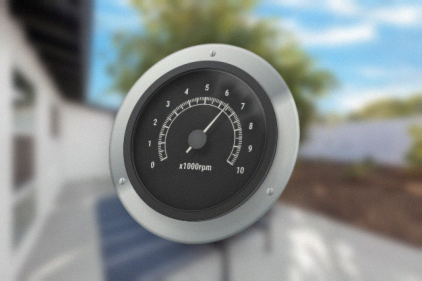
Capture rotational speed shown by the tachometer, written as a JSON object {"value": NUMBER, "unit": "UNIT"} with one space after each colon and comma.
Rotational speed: {"value": 6500, "unit": "rpm"}
